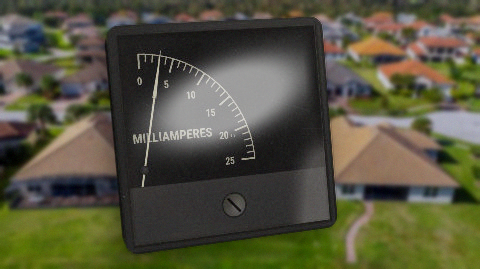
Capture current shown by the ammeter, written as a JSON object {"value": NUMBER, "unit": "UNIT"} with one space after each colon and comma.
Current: {"value": 3, "unit": "mA"}
